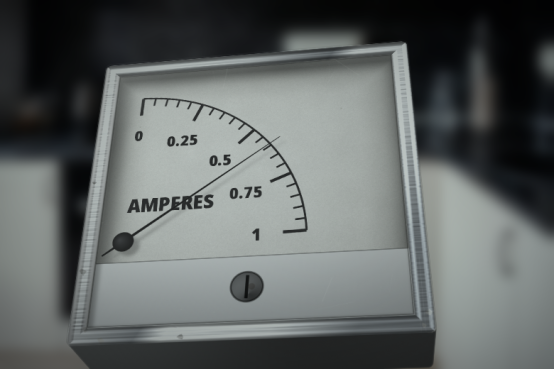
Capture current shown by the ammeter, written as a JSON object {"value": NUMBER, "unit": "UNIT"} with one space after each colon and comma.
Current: {"value": 0.6, "unit": "A"}
